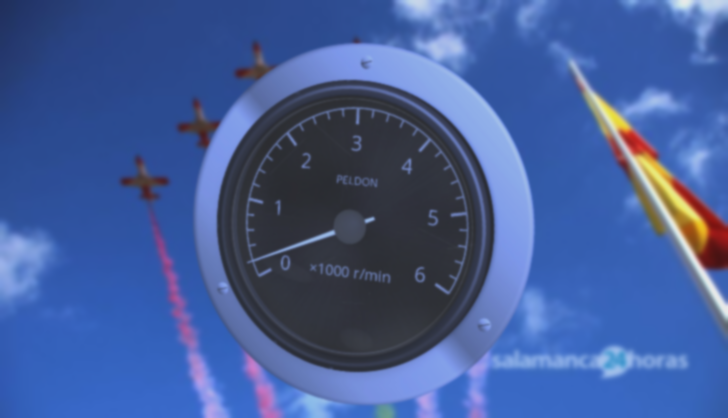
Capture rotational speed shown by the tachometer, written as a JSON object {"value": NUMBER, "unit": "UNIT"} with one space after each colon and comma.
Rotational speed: {"value": 200, "unit": "rpm"}
